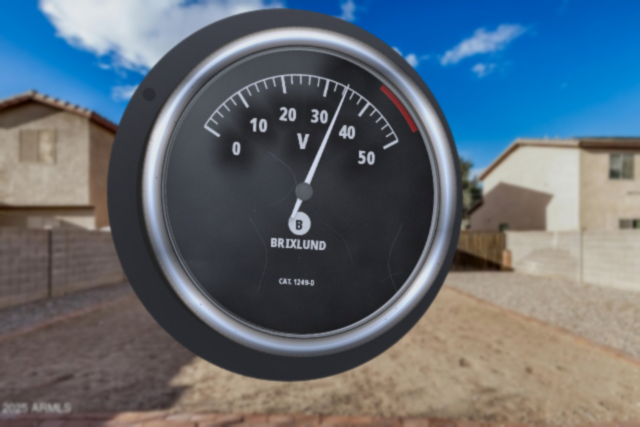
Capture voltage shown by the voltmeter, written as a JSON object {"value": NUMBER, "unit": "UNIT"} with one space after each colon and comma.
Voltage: {"value": 34, "unit": "V"}
